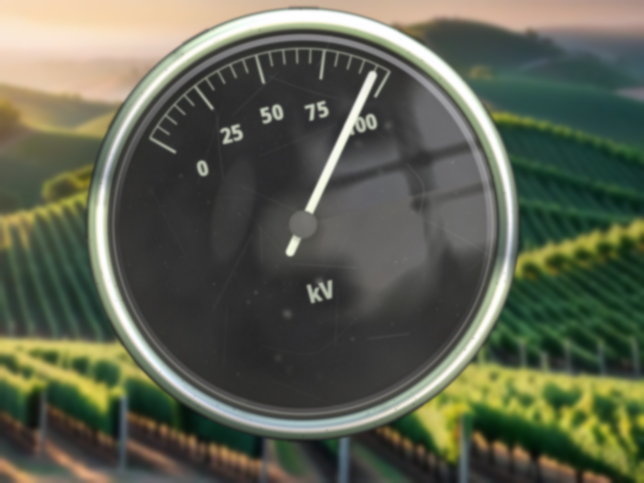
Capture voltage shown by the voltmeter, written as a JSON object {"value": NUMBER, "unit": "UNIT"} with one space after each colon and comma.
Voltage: {"value": 95, "unit": "kV"}
